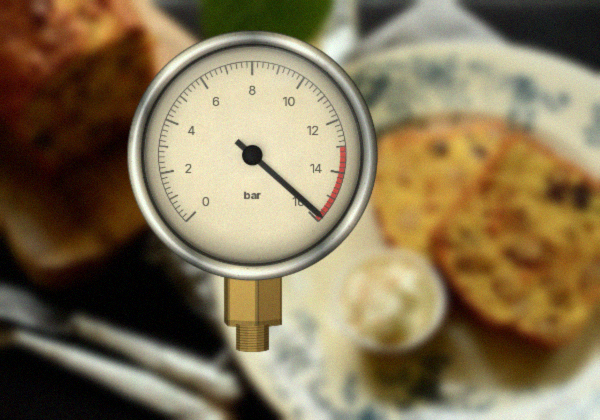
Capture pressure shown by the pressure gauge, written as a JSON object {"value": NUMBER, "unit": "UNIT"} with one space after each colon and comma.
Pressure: {"value": 15.8, "unit": "bar"}
